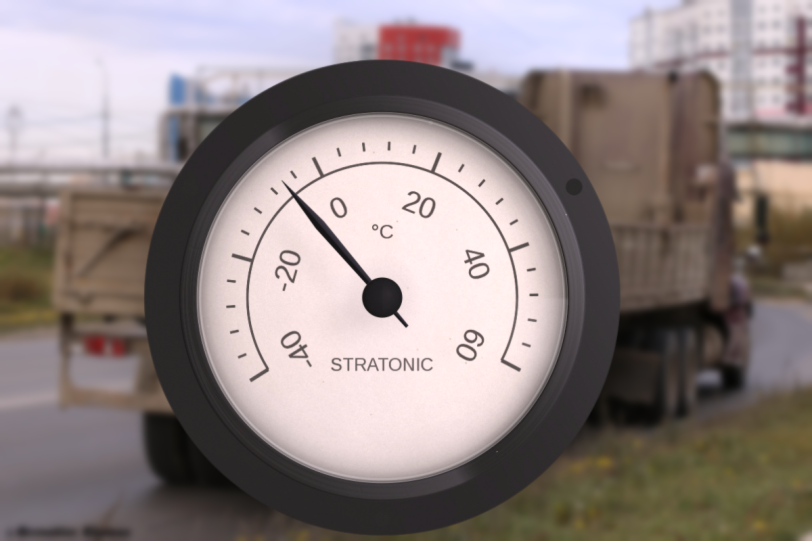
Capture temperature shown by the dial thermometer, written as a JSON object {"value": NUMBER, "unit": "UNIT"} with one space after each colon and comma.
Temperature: {"value": -6, "unit": "°C"}
